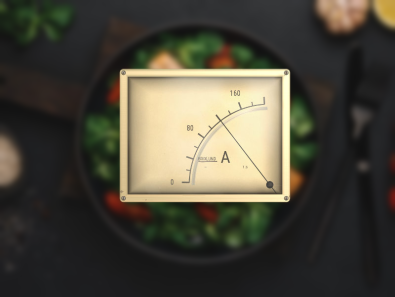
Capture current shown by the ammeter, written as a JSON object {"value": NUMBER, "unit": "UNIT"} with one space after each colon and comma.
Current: {"value": 120, "unit": "A"}
